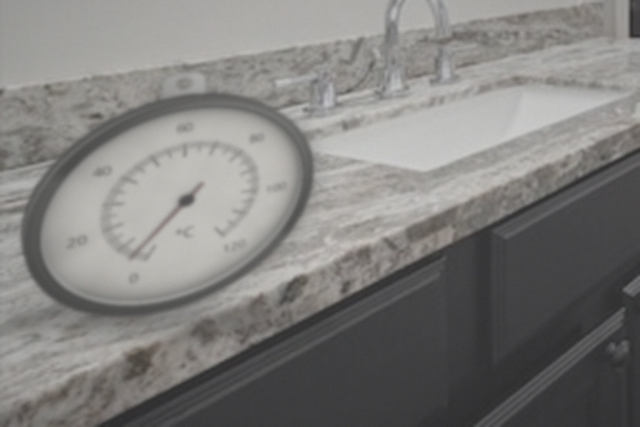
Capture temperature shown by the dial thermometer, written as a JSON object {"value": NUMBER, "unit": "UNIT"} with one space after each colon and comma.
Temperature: {"value": 5, "unit": "°C"}
